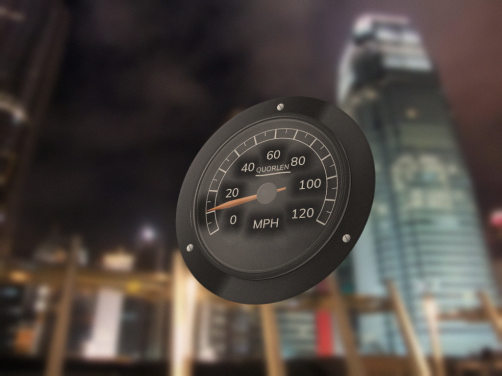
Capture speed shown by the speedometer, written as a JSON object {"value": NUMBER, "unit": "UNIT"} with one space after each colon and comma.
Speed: {"value": 10, "unit": "mph"}
